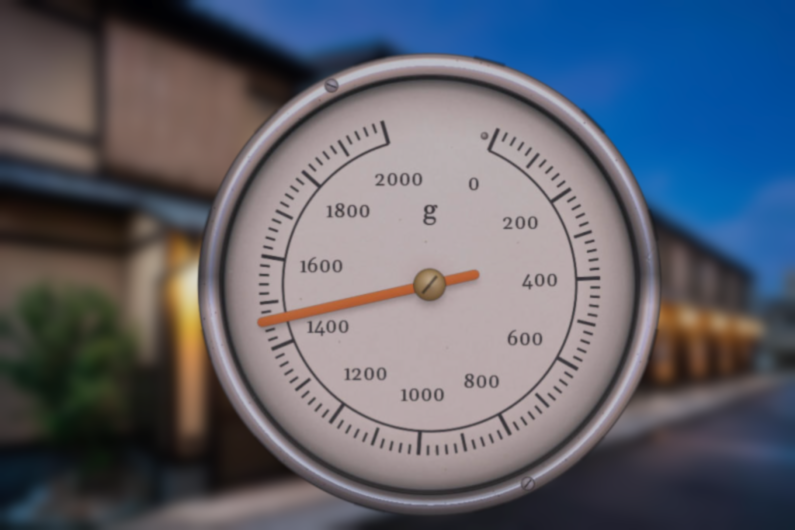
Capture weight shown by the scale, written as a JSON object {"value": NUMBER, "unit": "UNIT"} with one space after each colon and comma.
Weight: {"value": 1460, "unit": "g"}
